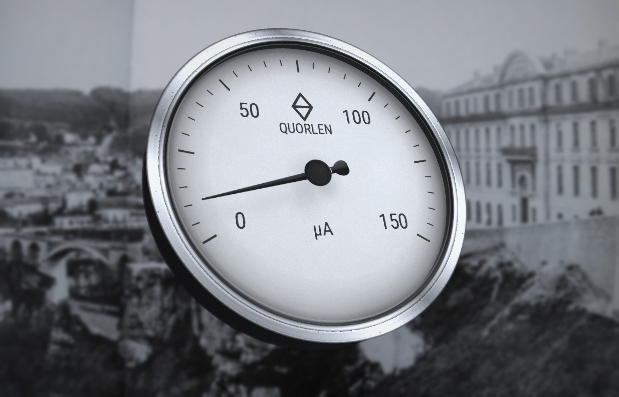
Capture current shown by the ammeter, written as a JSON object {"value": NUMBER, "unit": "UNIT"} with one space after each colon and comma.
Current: {"value": 10, "unit": "µA"}
